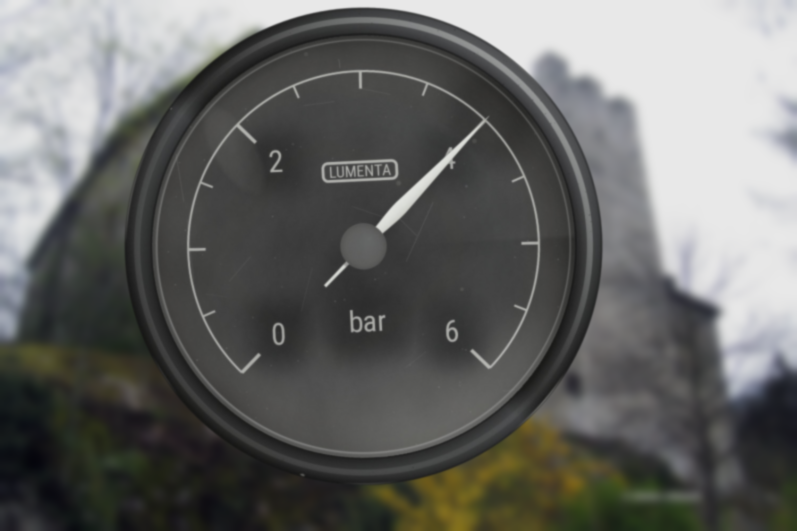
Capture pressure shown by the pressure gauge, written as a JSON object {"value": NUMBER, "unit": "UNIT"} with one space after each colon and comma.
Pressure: {"value": 4, "unit": "bar"}
